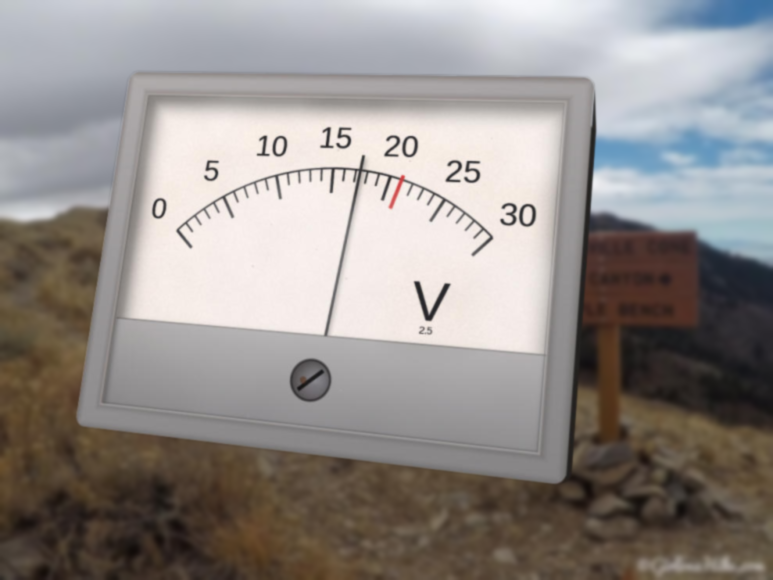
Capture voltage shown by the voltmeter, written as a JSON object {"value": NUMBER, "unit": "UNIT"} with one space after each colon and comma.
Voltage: {"value": 17.5, "unit": "V"}
